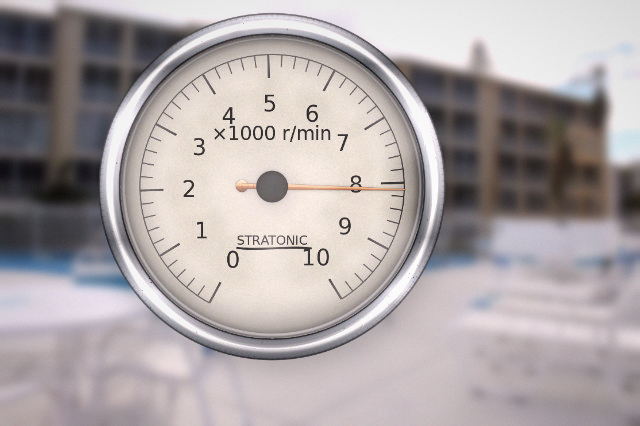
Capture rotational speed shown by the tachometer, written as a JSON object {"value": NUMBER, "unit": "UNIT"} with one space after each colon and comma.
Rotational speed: {"value": 8100, "unit": "rpm"}
